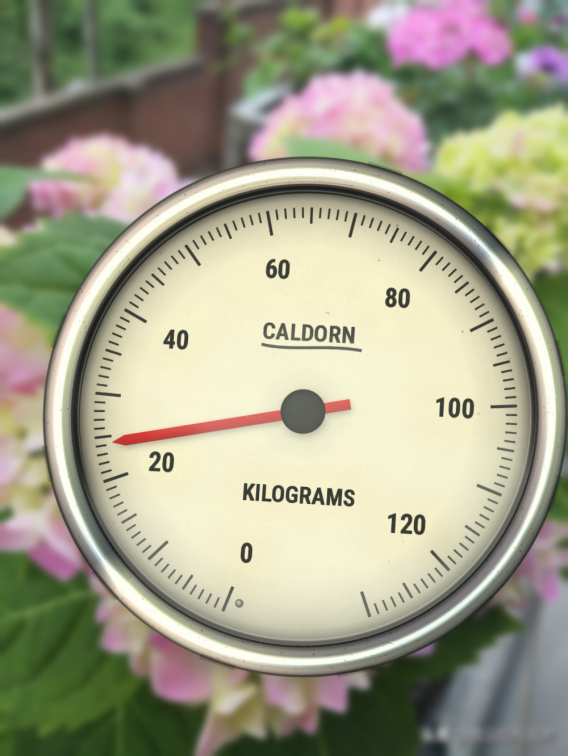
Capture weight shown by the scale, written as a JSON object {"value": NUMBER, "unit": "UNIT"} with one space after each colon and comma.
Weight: {"value": 24, "unit": "kg"}
